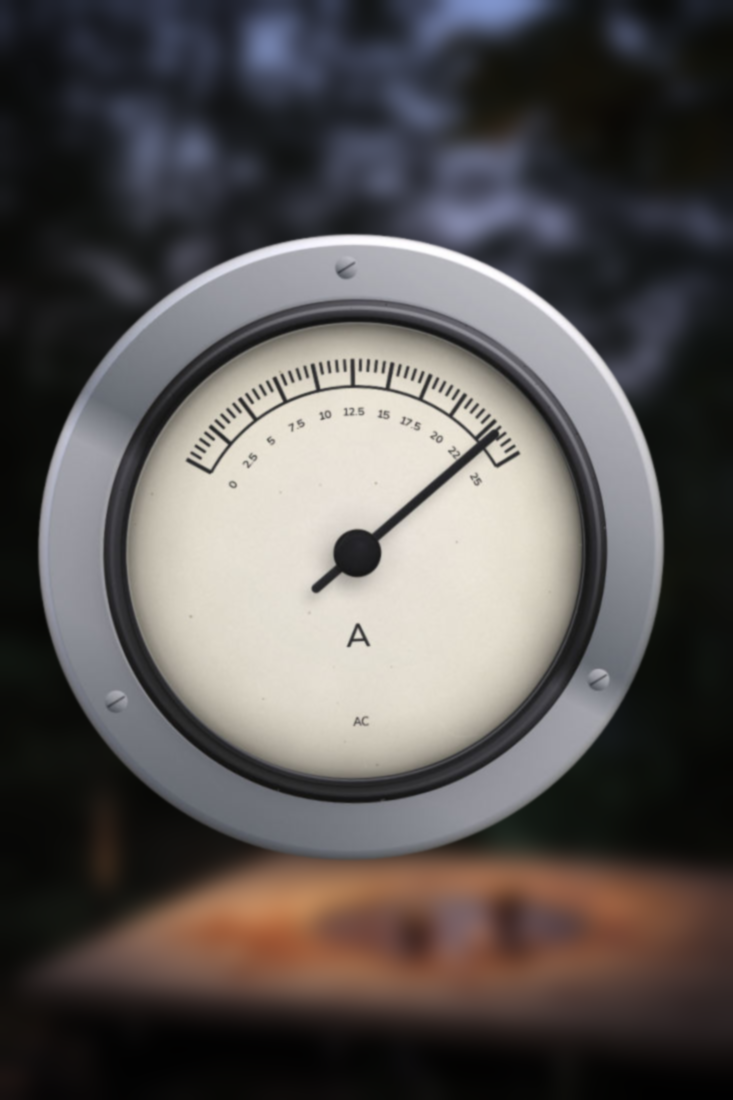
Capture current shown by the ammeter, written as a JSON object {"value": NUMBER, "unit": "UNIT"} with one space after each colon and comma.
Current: {"value": 23, "unit": "A"}
